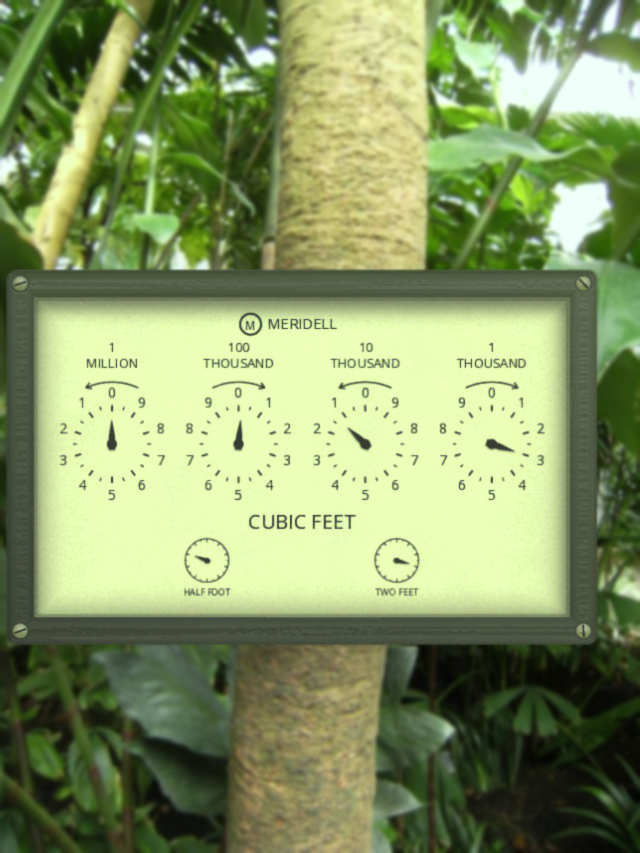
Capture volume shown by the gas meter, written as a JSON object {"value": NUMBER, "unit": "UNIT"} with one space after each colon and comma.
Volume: {"value": 1300, "unit": "ft³"}
